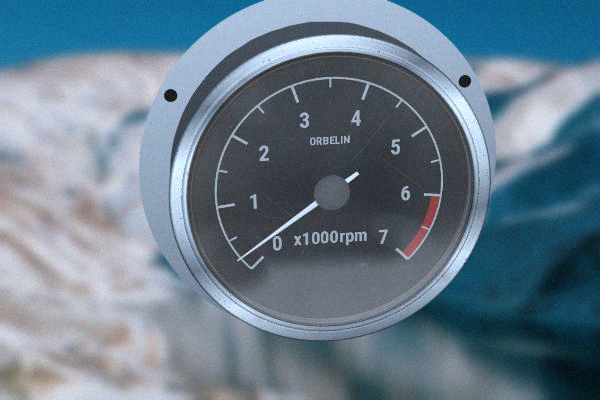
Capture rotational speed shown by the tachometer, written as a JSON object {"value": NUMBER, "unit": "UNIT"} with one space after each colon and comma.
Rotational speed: {"value": 250, "unit": "rpm"}
